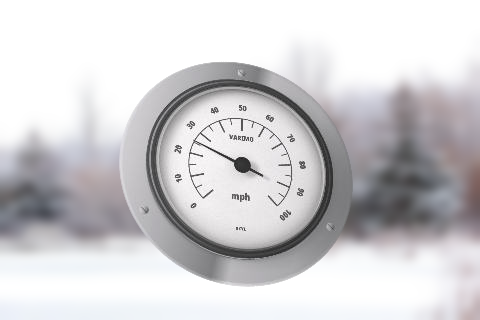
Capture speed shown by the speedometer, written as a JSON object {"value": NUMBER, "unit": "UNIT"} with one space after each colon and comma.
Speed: {"value": 25, "unit": "mph"}
